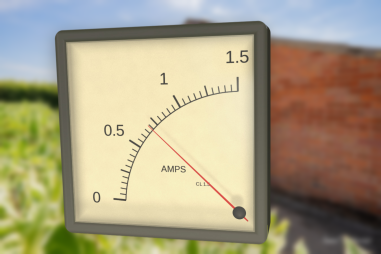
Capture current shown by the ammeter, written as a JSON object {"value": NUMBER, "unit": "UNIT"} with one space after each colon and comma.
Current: {"value": 0.7, "unit": "A"}
